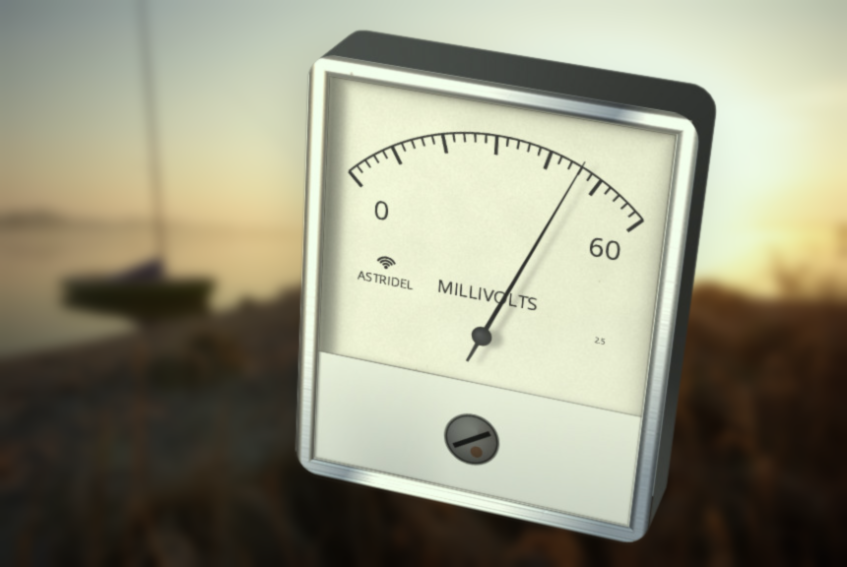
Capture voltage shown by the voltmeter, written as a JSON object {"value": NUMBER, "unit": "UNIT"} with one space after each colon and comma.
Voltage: {"value": 46, "unit": "mV"}
